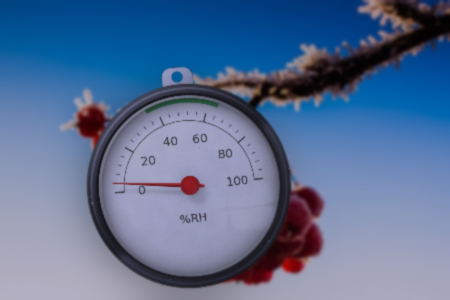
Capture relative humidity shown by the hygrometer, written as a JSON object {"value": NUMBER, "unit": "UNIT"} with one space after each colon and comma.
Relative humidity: {"value": 4, "unit": "%"}
